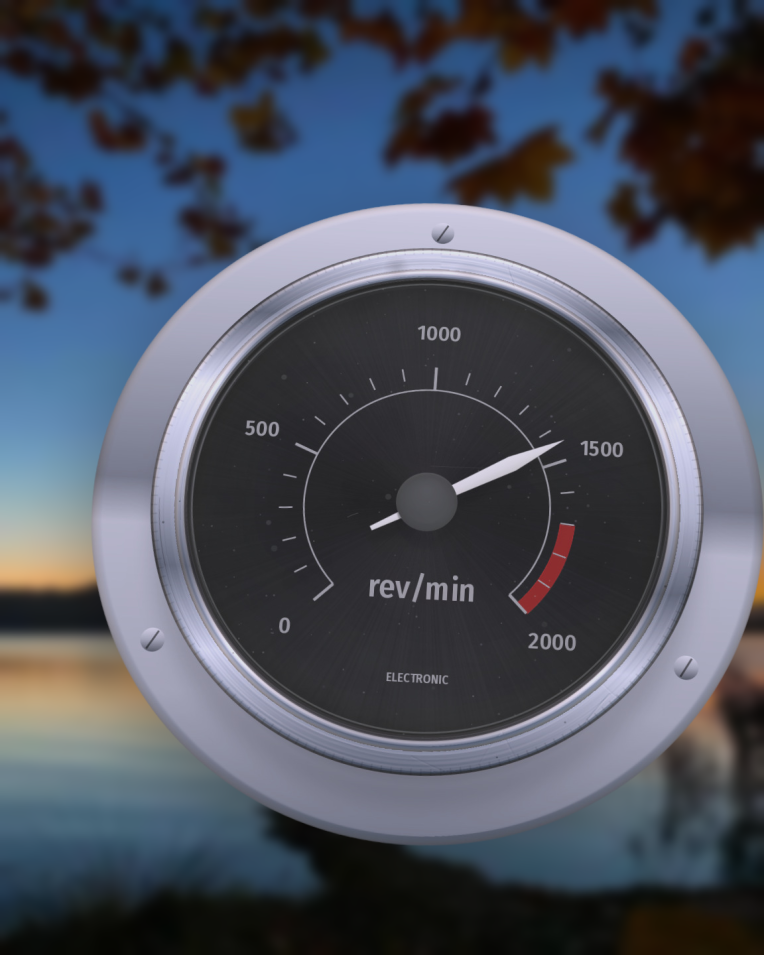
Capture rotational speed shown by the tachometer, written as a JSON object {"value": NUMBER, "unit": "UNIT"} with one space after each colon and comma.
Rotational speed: {"value": 1450, "unit": "rpm"}
